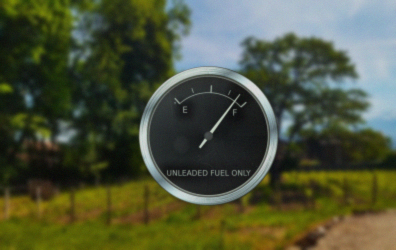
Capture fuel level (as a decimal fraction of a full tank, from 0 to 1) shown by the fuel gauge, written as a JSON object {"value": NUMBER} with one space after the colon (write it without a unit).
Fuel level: {"value": 0.875}
